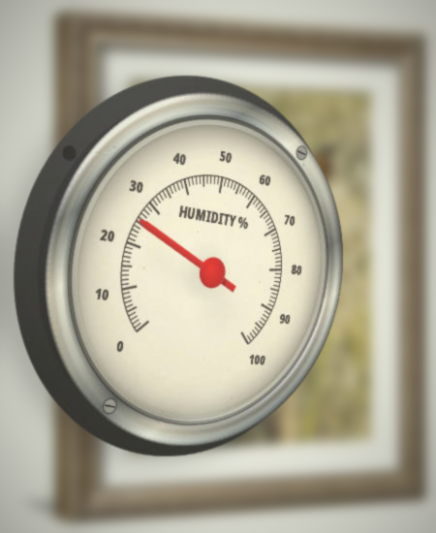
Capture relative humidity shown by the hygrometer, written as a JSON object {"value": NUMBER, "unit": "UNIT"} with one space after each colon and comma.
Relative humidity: {"value": 25, "unit": "%"}
